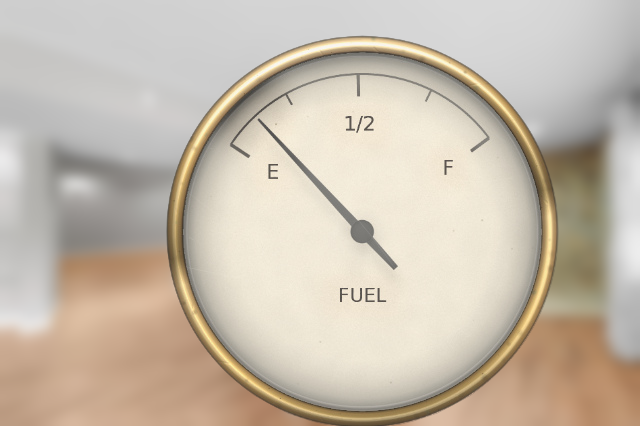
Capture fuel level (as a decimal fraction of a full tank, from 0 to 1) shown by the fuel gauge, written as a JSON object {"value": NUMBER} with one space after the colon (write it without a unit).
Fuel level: {"value": 0.125}
